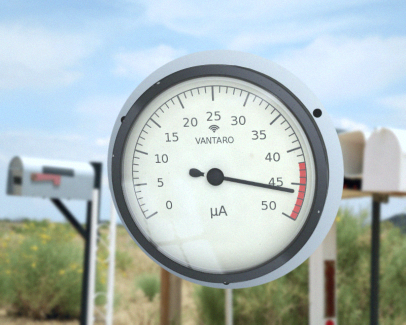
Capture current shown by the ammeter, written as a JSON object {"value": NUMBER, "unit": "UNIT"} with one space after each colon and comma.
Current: {"value": 46, "unit": "µA"}
